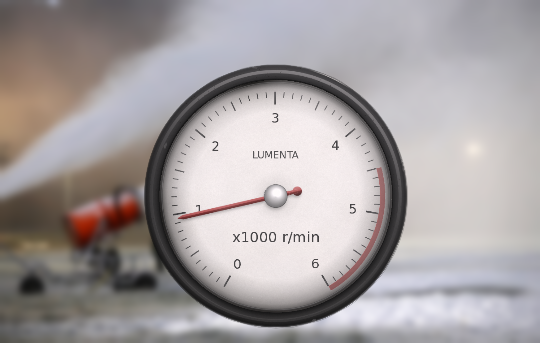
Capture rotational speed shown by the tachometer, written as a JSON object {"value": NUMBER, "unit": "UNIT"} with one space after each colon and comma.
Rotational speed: {"value": 950, "unit": "rpm"}
